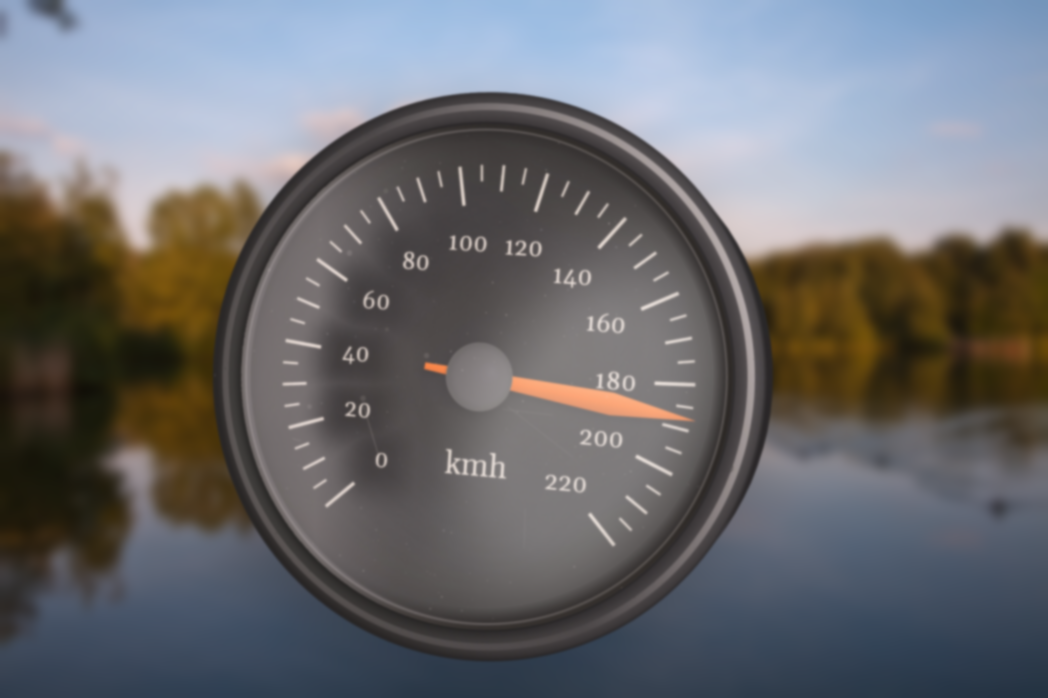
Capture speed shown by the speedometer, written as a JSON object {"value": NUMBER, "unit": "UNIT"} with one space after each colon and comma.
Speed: {"value": 187.5, "unit": "km/h"}
